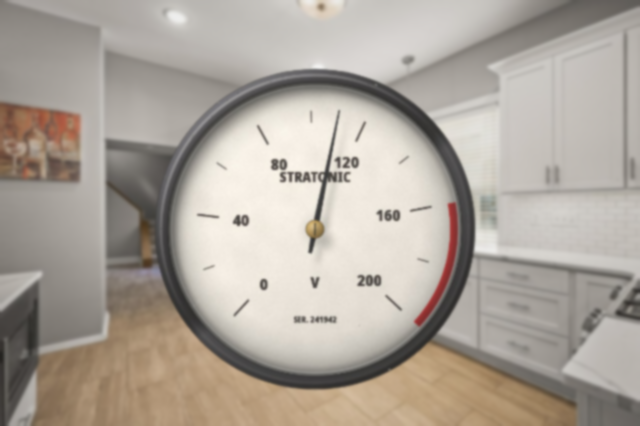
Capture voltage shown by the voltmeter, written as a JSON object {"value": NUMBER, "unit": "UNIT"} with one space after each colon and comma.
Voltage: {"value": 110, "unit": "V"}
